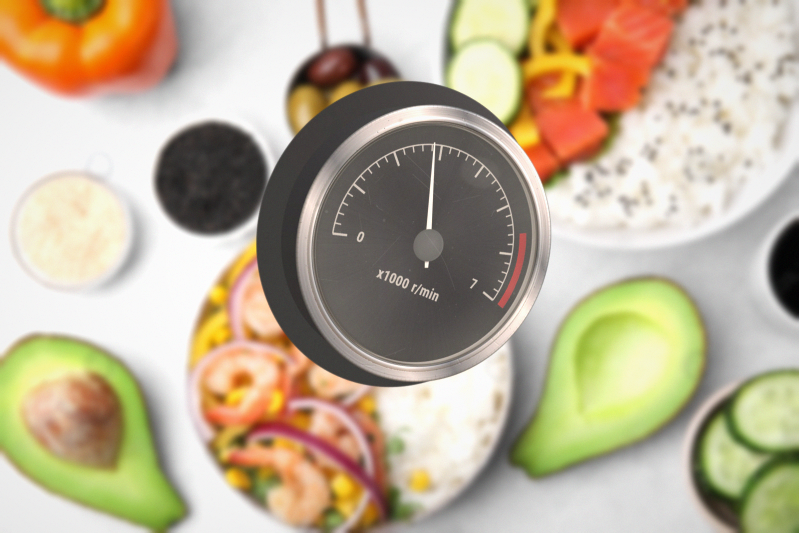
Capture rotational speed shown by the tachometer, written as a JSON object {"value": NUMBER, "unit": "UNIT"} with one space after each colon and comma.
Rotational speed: {"value": 2800, "unit": "rpm"}
